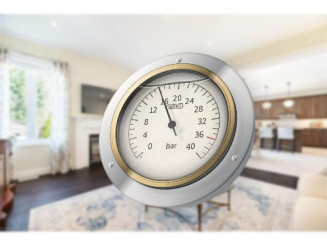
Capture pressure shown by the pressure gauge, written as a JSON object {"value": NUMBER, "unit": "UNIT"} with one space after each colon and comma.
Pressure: {"value": 16, "unit": "bar"}
